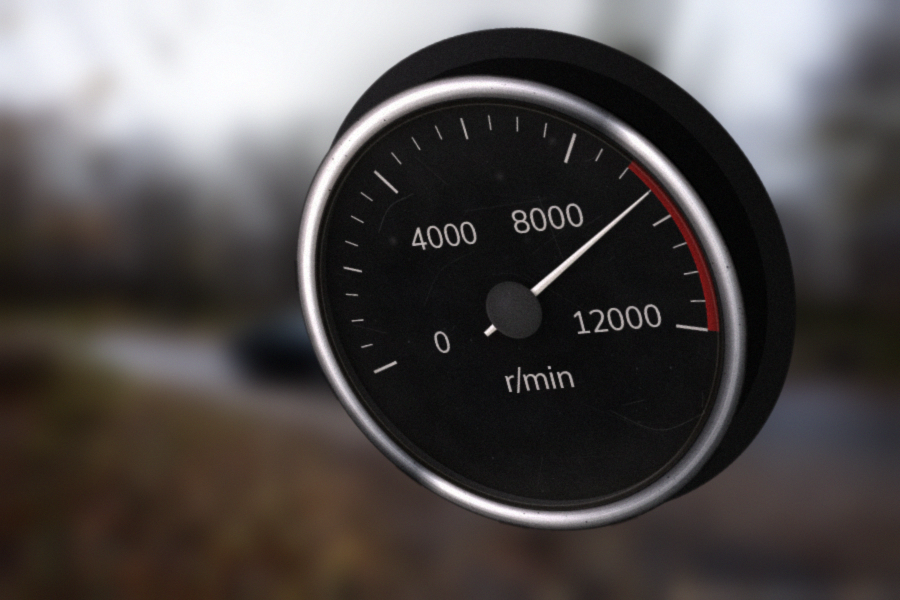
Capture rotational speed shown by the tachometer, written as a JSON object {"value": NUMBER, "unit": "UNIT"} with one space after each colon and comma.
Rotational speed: {"value": 9500, "unit": "rpm"}
